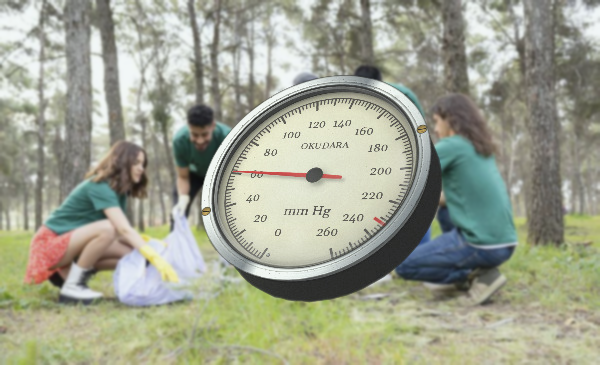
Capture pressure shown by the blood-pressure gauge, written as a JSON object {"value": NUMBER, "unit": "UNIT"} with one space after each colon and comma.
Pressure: {"value": 60, "unit": "mmHg"}
